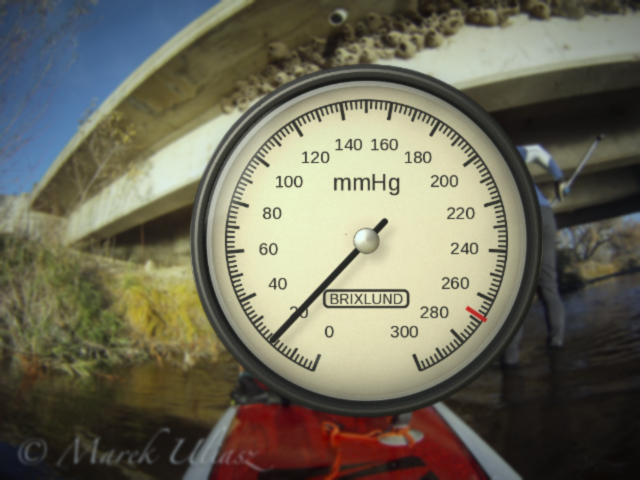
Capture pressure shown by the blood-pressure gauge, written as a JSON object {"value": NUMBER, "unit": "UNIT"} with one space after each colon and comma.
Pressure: {"value": 20, "unit": "mmHg"}
